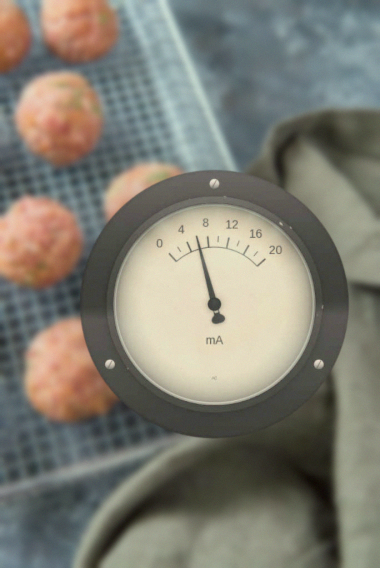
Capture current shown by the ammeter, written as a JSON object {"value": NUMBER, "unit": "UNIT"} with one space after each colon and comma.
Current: {"value": 6, "unit": "mA"}
